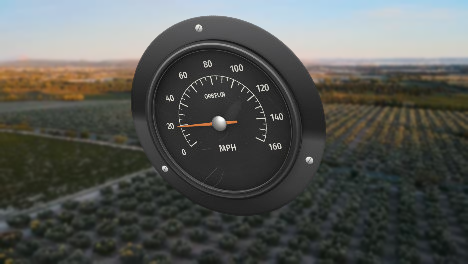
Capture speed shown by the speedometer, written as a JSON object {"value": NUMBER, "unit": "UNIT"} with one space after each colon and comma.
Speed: {"value": 20, "unit": "mph"}
